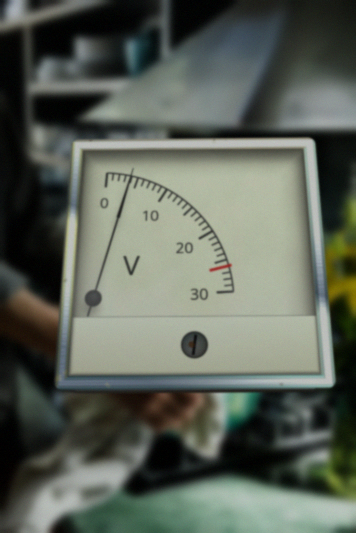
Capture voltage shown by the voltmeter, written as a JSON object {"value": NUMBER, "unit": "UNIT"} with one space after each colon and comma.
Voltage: {"value": 4, "unit": "V"}
